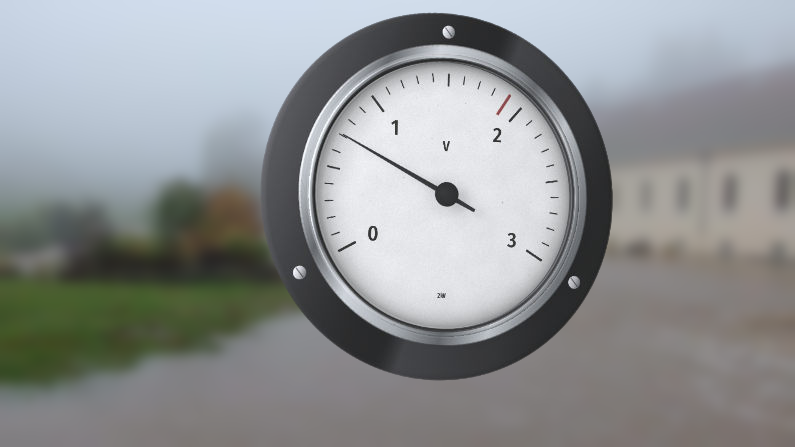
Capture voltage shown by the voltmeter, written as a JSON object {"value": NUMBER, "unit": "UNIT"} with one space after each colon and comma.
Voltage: {"value": 0.7, "unit": "V"}
